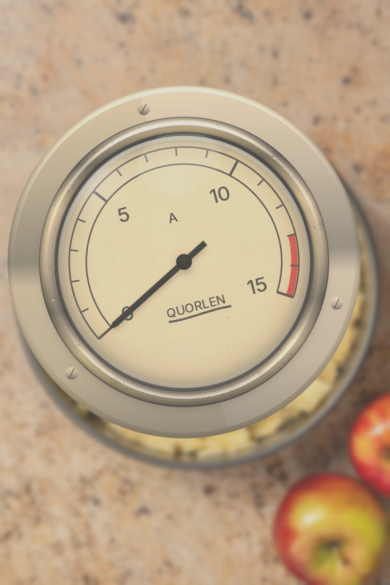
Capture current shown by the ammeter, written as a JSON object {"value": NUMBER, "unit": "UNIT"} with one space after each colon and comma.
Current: {"value": 0, "unit": "A"}
